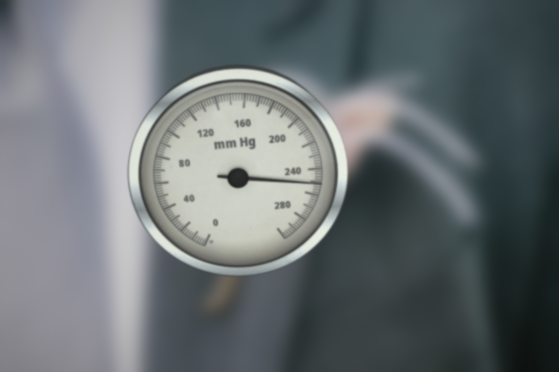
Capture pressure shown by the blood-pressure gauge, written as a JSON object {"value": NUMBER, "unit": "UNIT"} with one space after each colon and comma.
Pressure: {"value": 250, "unit": "mmHg"}
